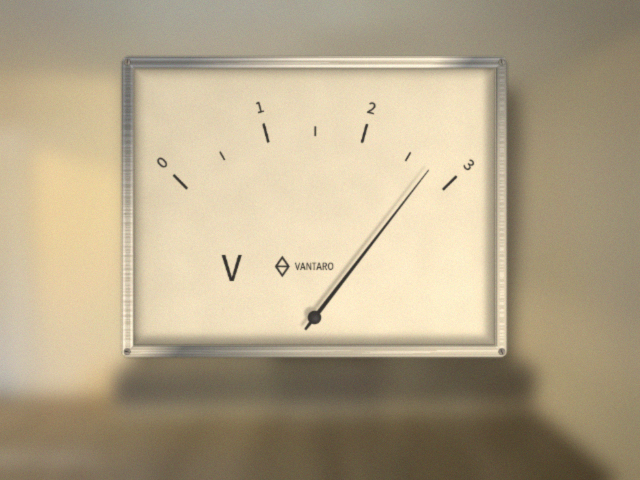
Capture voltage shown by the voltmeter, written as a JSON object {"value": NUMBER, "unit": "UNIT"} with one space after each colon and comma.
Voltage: {"value": 2.75, "unit": "V"}
